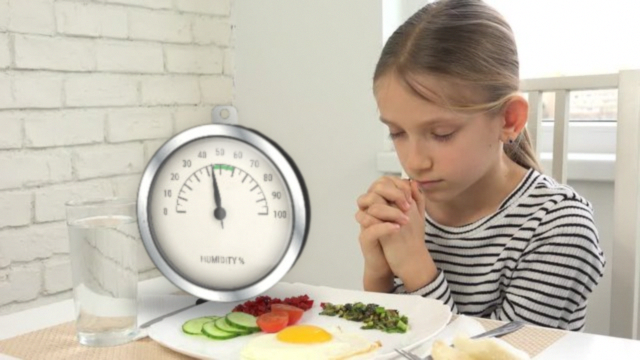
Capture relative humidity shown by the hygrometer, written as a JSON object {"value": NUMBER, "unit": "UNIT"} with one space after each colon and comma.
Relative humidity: {"value": 45, "unit": "%"}
